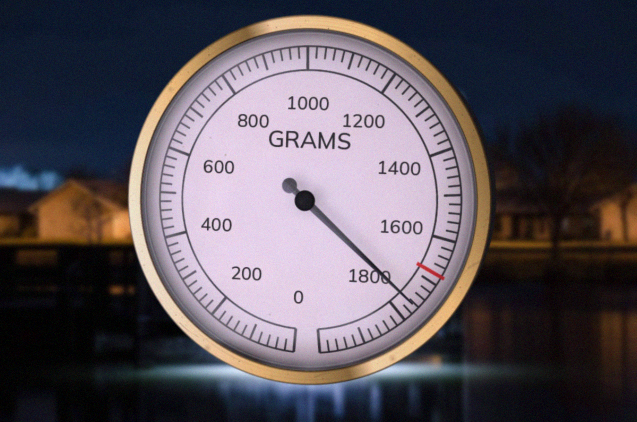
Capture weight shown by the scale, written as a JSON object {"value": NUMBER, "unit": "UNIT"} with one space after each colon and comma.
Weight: {"value": 1760, "unit": "g"}
